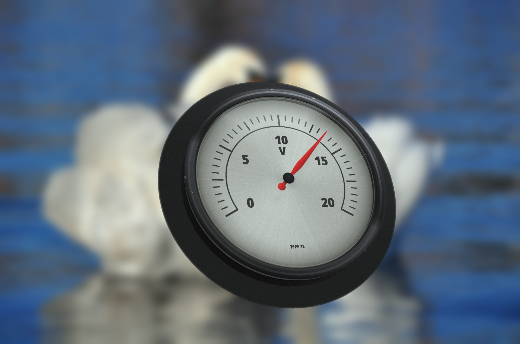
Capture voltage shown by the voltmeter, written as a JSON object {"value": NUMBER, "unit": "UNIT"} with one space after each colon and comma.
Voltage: {"value": 13.5, "unit": "V"}
